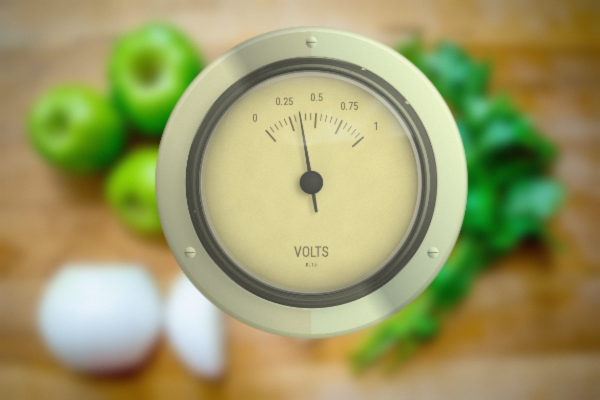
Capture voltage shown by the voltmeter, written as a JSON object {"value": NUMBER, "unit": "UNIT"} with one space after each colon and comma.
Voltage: {"value": 0.35, "unit": "V"}
